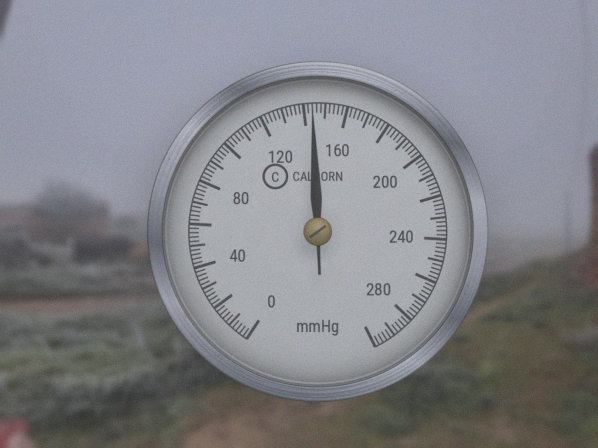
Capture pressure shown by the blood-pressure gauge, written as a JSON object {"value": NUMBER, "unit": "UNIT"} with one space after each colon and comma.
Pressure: {"value": 144, "unit": "mmHg"}
